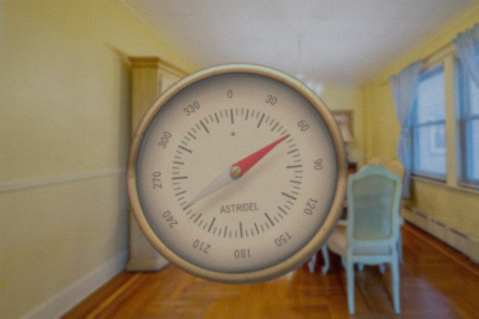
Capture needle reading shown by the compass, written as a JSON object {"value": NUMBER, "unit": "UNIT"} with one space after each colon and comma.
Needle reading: {"value": 60, "unit": "°"}
